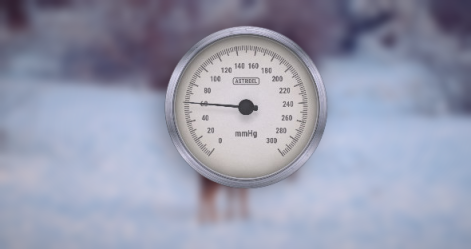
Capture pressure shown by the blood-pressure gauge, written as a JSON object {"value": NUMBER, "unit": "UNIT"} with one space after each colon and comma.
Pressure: {"value": 60, "unit": "mmHg"}
